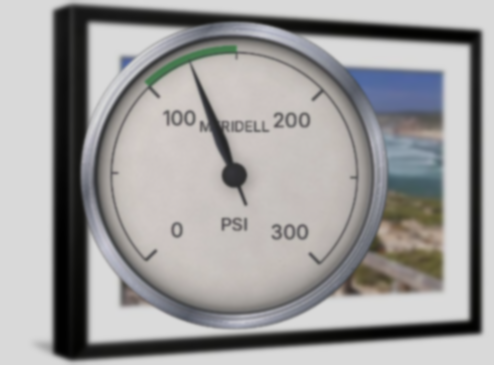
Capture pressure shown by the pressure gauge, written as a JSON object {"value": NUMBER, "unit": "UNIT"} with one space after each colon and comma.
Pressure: {"value": 125, "unit": "psi"}
